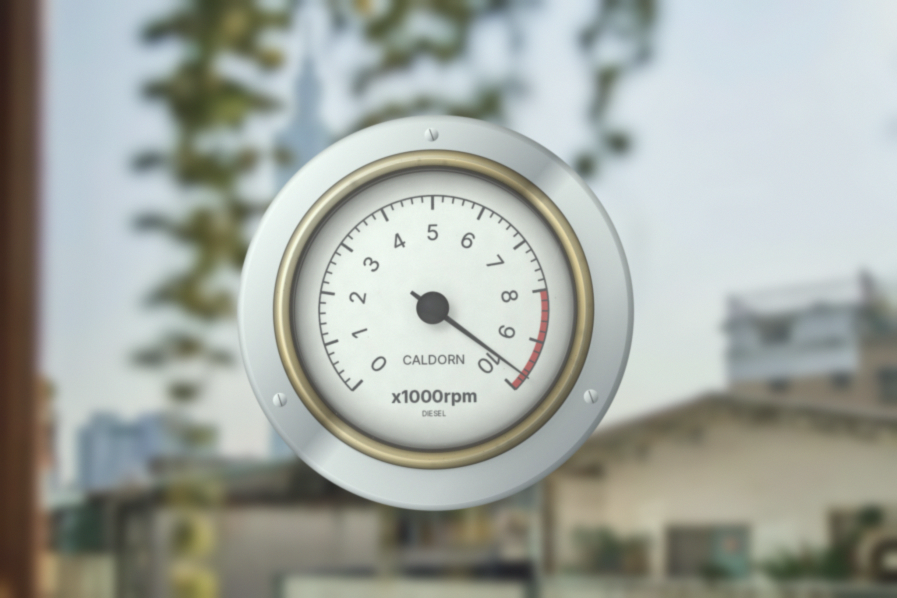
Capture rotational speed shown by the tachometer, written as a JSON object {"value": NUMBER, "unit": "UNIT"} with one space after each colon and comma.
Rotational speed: {"value": 9700, "unit": "rpm"}
